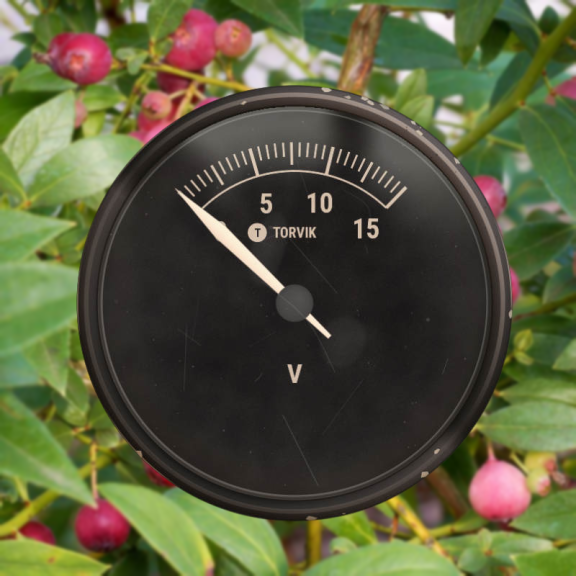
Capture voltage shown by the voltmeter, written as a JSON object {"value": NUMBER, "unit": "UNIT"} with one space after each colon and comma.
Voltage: {"value": 0, "unit": "V"}
